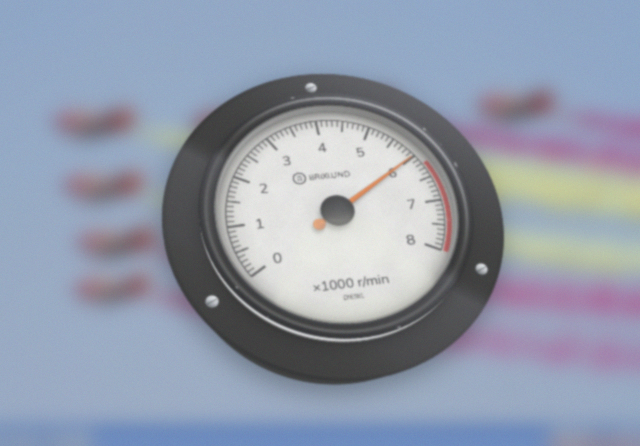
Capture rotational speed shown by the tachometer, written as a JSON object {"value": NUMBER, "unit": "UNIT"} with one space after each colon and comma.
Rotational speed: {"value": 6000, "unit": "rpm"}
